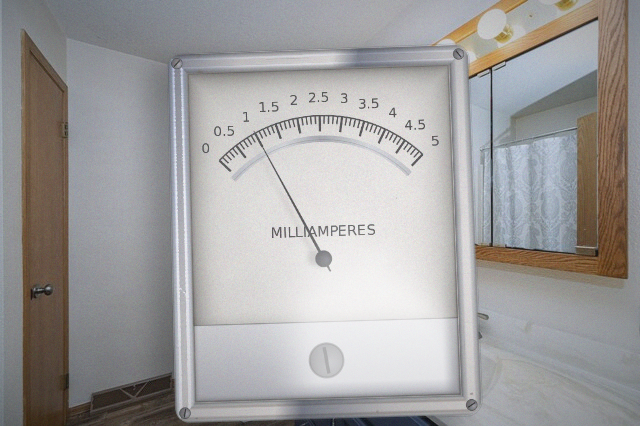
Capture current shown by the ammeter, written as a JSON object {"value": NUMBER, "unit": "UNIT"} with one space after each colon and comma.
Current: {"value": 1, "unit": "mA"}
